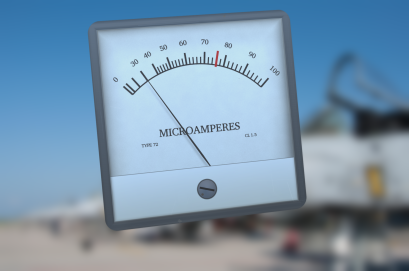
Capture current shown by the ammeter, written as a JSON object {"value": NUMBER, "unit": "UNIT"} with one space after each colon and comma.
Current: {"value": 30, "unit": "µA"}
